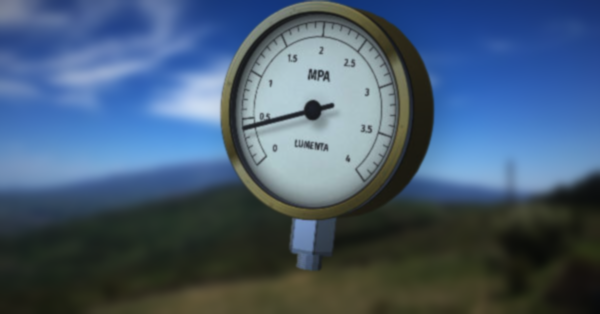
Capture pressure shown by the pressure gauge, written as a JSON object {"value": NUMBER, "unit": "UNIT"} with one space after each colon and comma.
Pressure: {"value": 0.4, "unit": "MPa"}
